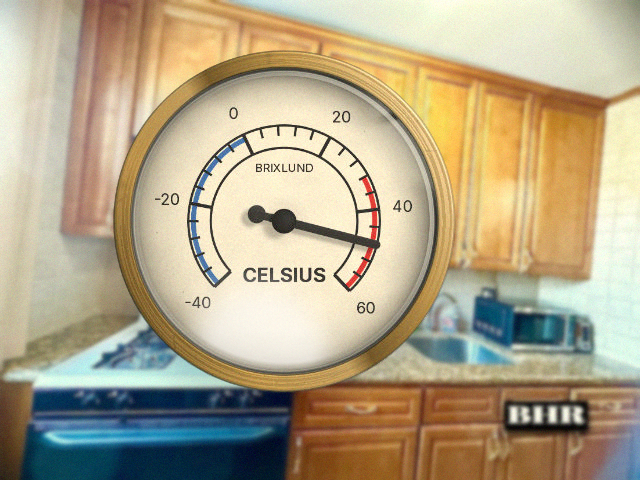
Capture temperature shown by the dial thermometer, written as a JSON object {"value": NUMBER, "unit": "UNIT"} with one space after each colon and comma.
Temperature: {"value": 48, "unit": "°C"}
